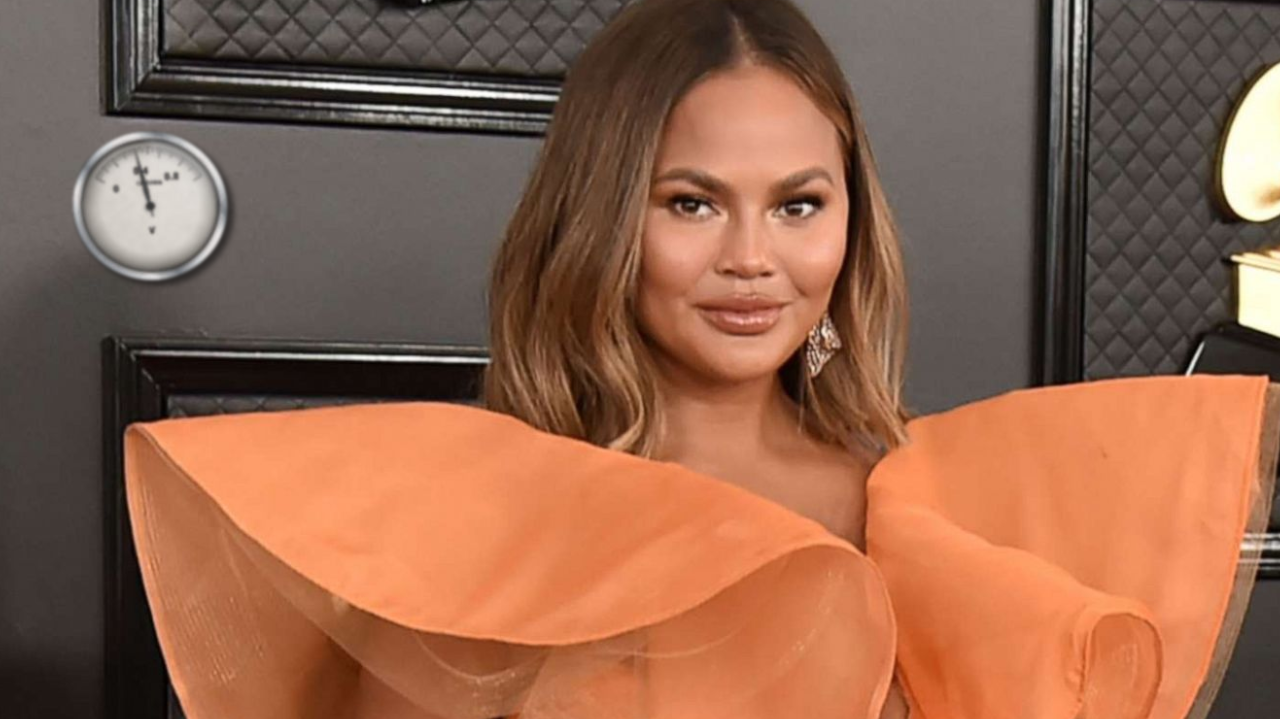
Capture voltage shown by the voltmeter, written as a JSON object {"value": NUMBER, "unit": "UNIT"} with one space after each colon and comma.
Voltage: {"value": 0.4, "unit": "V"}
